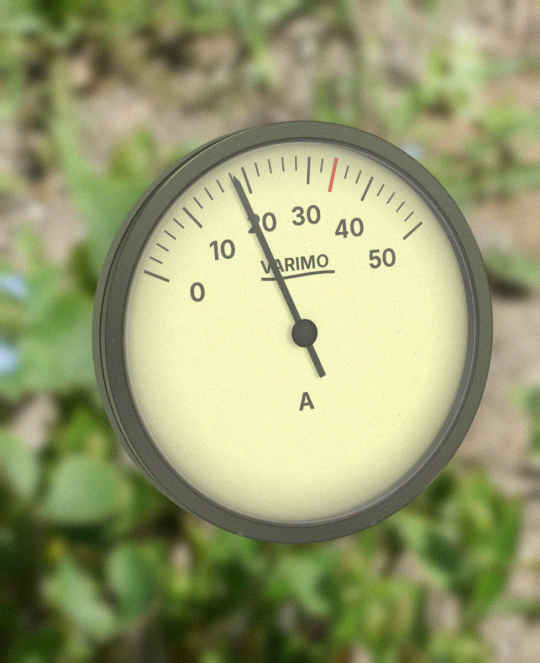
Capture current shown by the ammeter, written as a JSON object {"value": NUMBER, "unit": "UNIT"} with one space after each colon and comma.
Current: {"value": 18, "unit": "A"}
